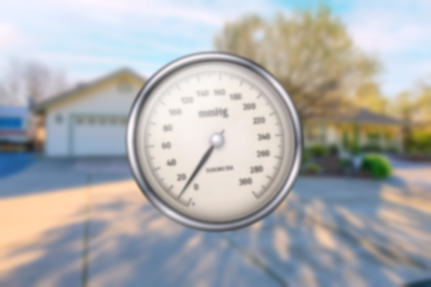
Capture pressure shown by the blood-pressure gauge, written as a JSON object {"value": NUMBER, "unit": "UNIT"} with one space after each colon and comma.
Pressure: {"value": 10, "unit": "mmHg"}
